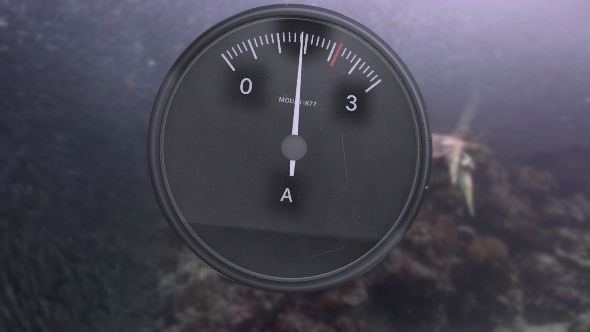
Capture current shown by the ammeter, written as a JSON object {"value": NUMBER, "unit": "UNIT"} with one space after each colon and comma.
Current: {"value": 1.4, "unit": "A"}
